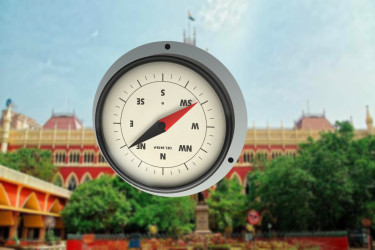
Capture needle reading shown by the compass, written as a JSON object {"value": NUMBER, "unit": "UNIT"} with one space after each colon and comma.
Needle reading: {"value": 235, "unit": "°"}
